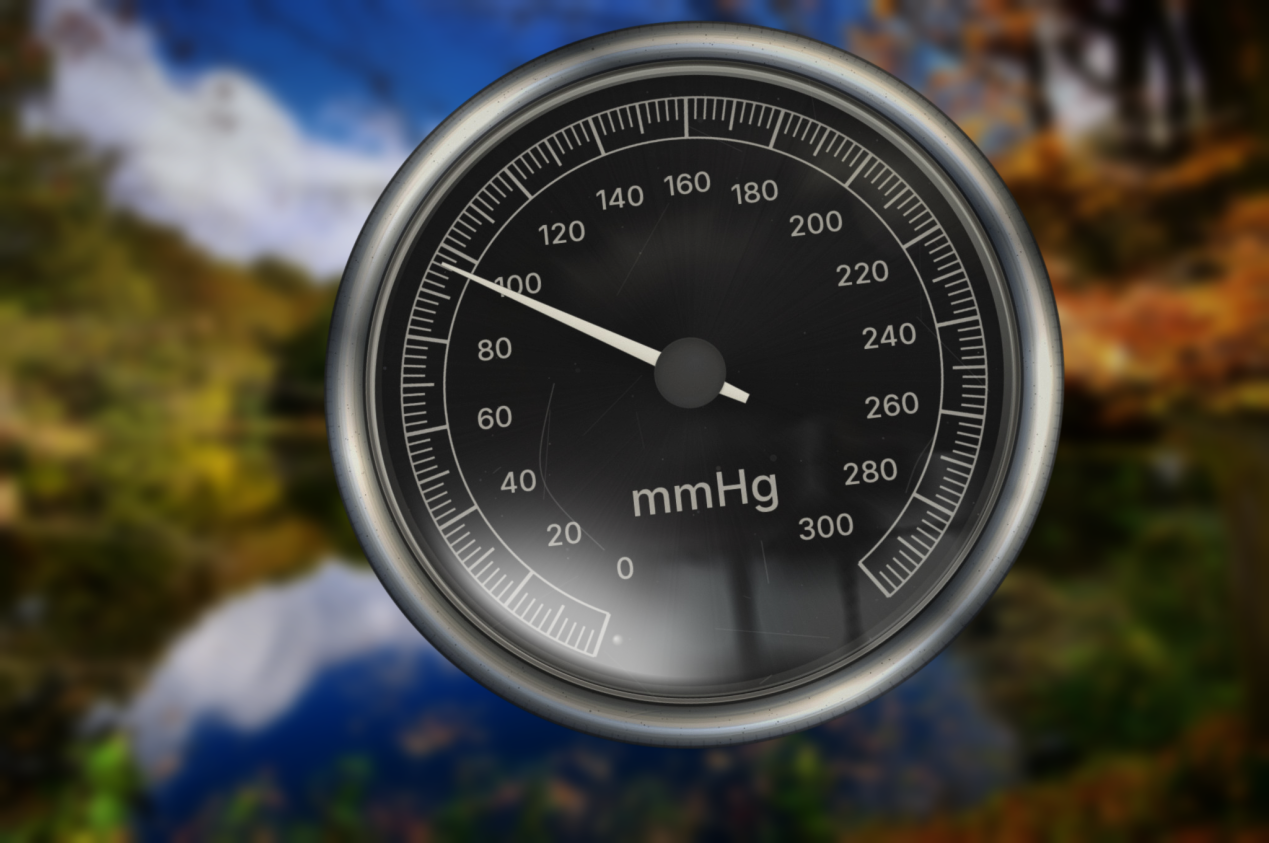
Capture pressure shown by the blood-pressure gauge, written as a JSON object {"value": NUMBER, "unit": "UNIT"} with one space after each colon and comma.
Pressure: {"value": 96, "unit": "mmHg"}
